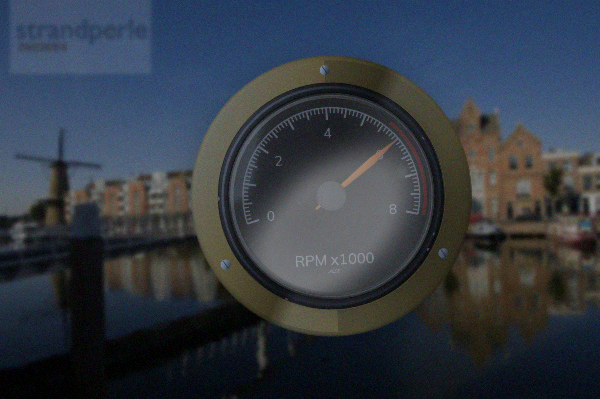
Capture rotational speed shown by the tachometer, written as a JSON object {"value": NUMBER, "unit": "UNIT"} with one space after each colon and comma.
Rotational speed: {"value": 6000, "unit": "rpm"}
